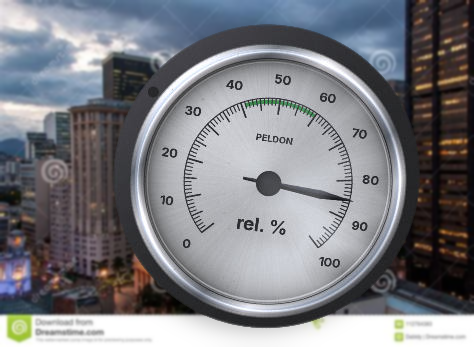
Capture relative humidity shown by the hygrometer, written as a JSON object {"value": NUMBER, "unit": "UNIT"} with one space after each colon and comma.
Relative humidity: {"value": 85, "unit": "%"}
